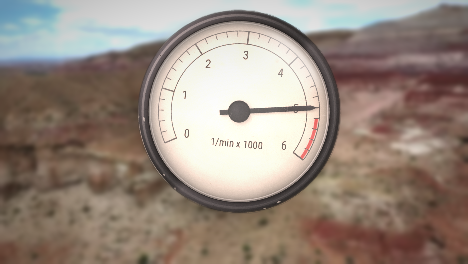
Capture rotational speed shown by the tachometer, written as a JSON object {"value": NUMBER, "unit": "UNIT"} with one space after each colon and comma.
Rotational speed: {"value": 5000, "unit": "rpm"}
